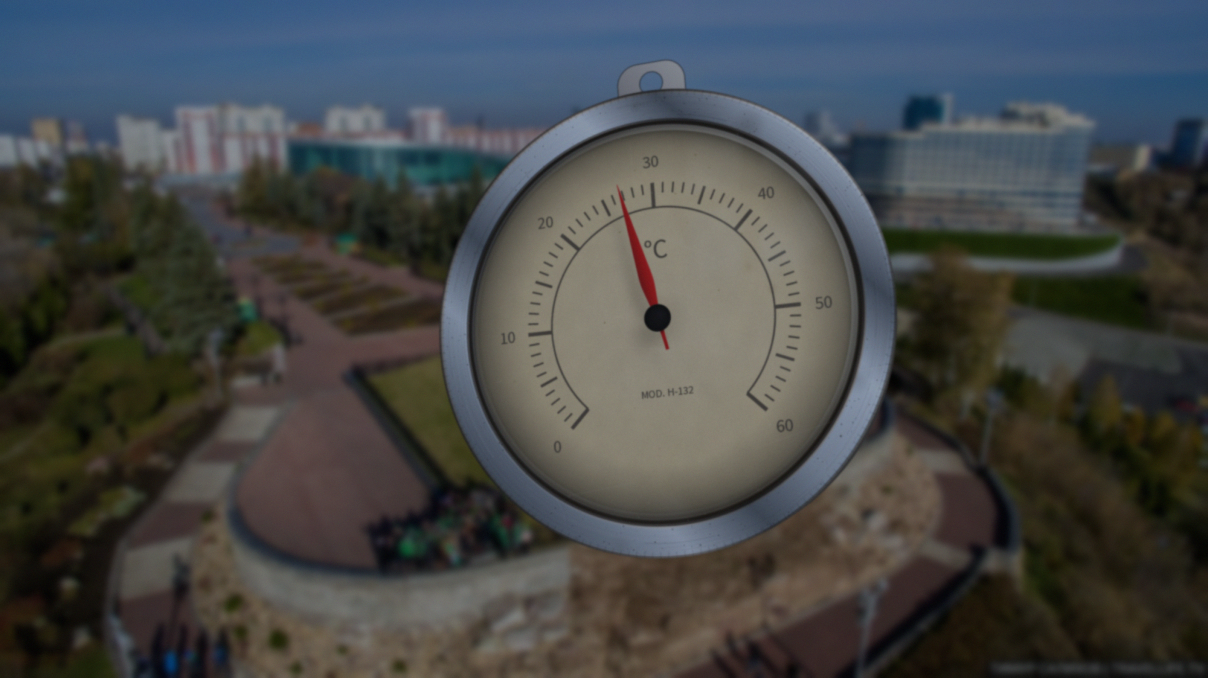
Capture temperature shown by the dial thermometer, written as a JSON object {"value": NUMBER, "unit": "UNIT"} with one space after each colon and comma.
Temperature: {"value": 27, "unit": "°C"}
